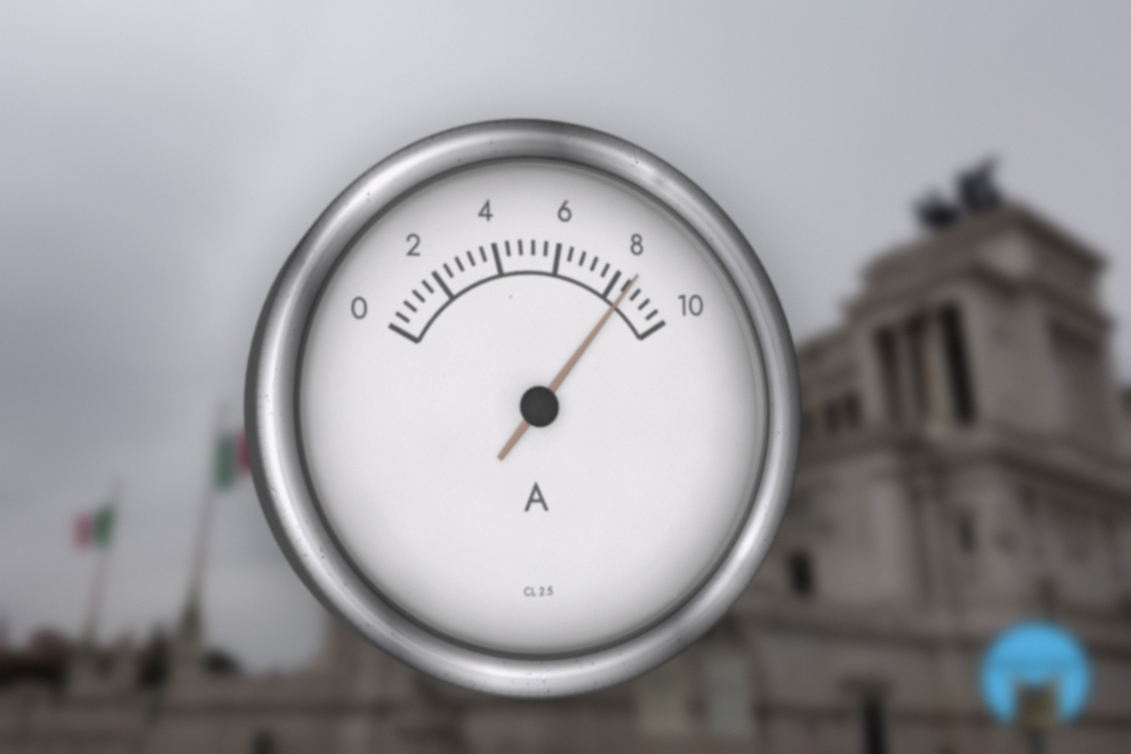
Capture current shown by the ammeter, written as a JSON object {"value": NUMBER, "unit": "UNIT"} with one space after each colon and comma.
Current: {"value": 8.4, "unit": "A"}
